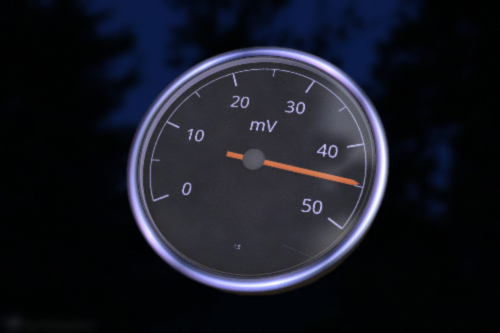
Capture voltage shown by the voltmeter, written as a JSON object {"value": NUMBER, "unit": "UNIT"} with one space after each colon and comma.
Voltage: {"value": 45, "unit": "mV"}
